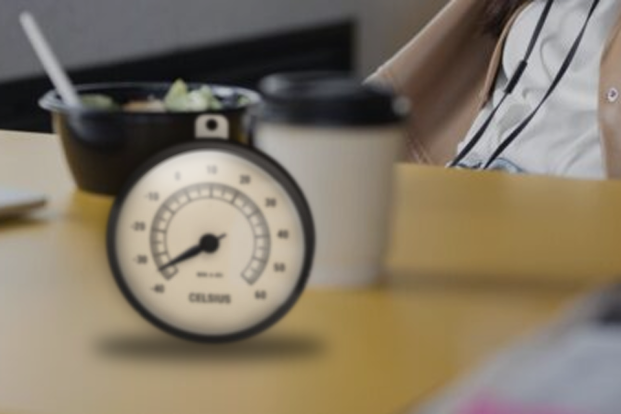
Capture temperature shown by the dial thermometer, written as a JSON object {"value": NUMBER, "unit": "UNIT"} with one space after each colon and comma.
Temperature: {"value": -35, "unit": "°C"}
